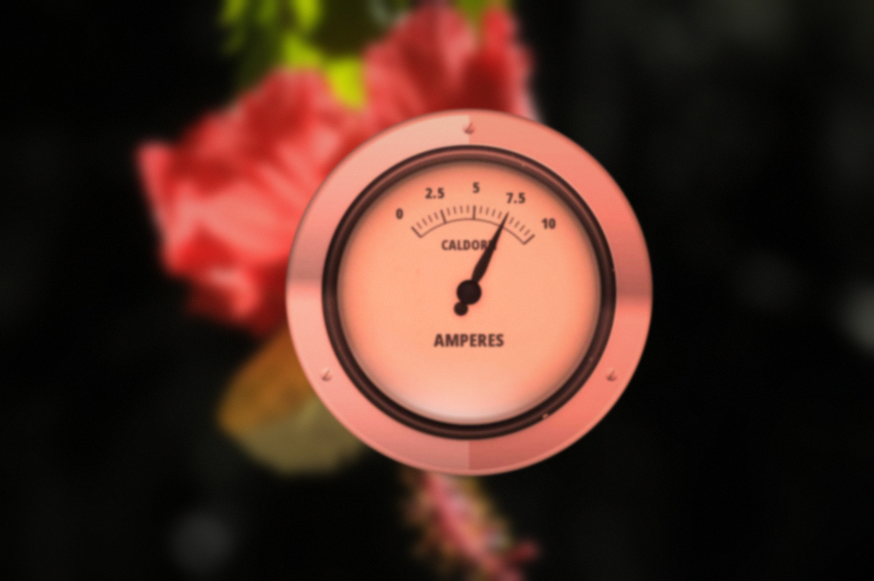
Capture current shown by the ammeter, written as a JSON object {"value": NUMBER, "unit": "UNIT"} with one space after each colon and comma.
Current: {"value": 7.5, "unit": "A"}
